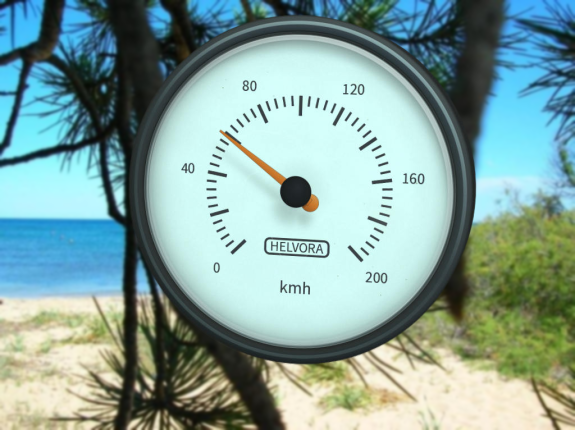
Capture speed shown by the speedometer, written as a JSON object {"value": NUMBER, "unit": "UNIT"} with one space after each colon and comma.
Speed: {"value": 60, "unit": "km/h"}
